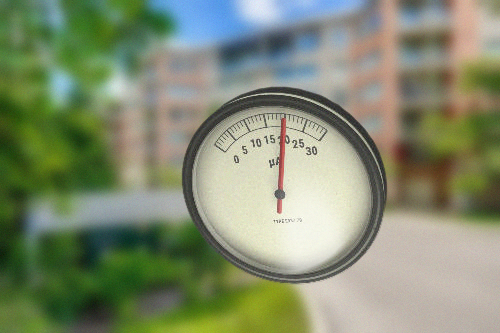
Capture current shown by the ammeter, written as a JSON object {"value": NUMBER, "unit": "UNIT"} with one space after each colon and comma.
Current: {"value": 20, "unit": "µA"}
